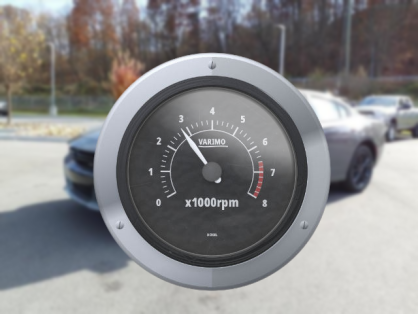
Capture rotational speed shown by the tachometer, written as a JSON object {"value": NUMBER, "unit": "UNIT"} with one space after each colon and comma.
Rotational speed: {"value": 2800, "unit": "rpm"}
